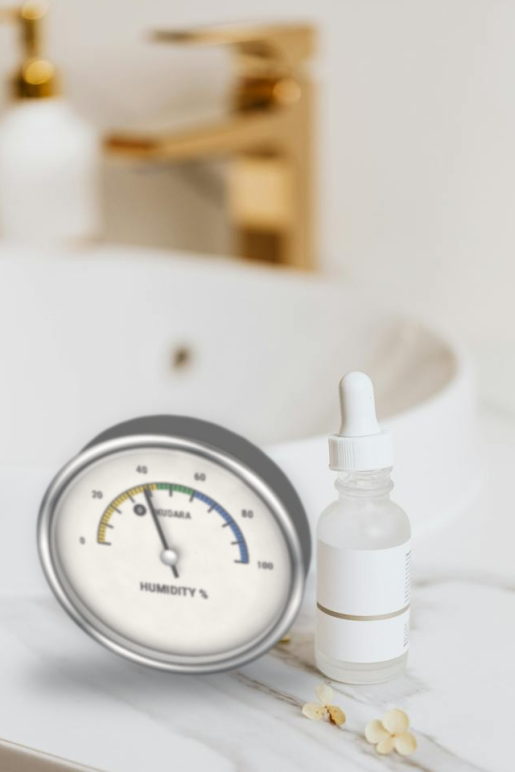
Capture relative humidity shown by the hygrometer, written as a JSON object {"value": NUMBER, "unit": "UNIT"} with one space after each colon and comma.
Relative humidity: {"value": 40, "unit": "%"}
